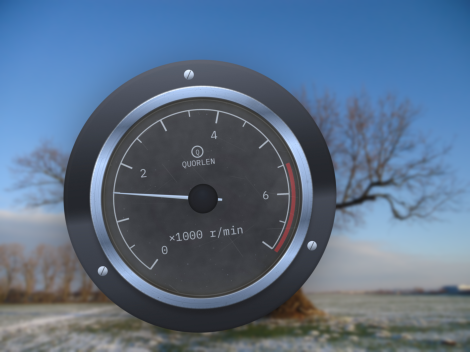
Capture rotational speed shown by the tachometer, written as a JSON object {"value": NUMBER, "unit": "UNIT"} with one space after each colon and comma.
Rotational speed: {"value": 1500, "unit": "rpm"}
